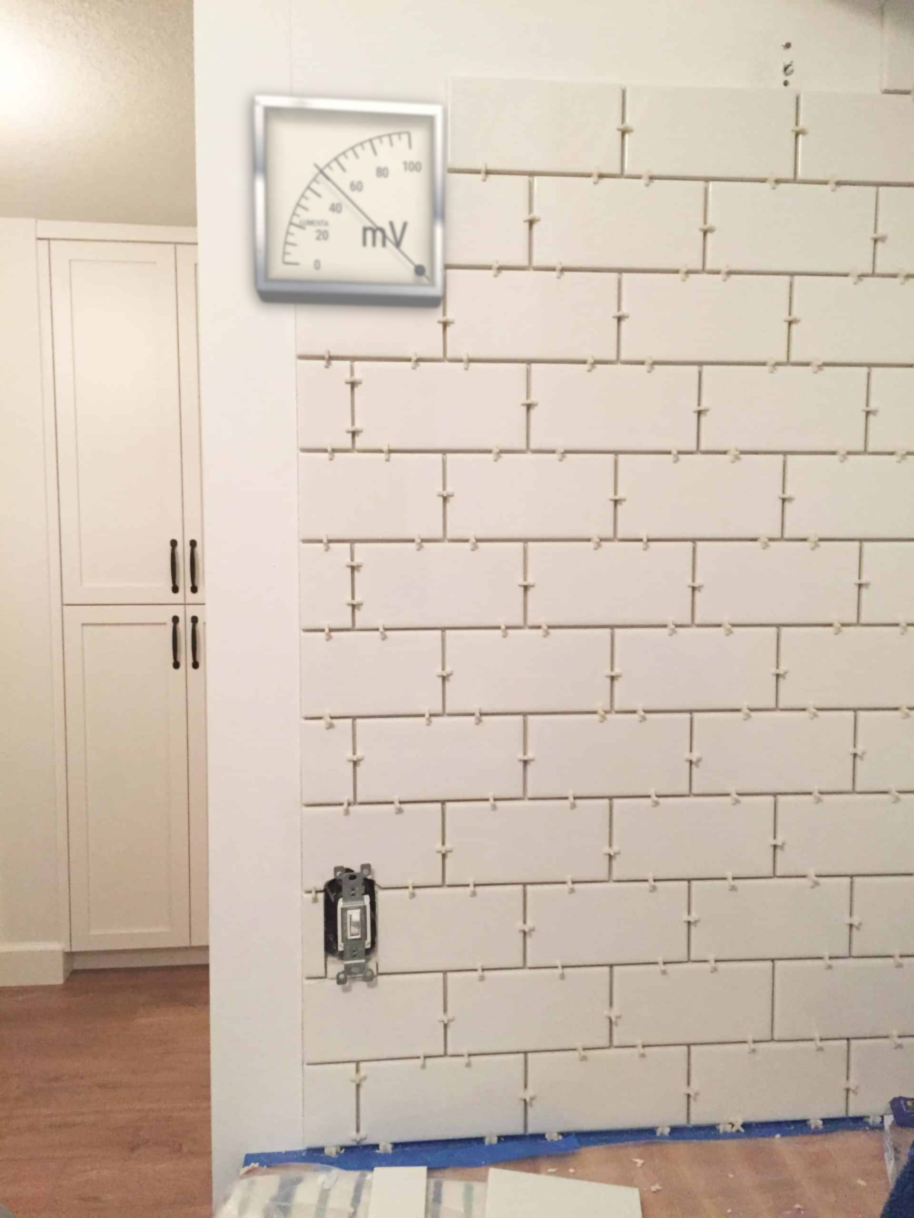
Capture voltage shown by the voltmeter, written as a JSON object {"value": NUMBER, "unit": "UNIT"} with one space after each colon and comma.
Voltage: {"value": 50, "unit": "mV"}
